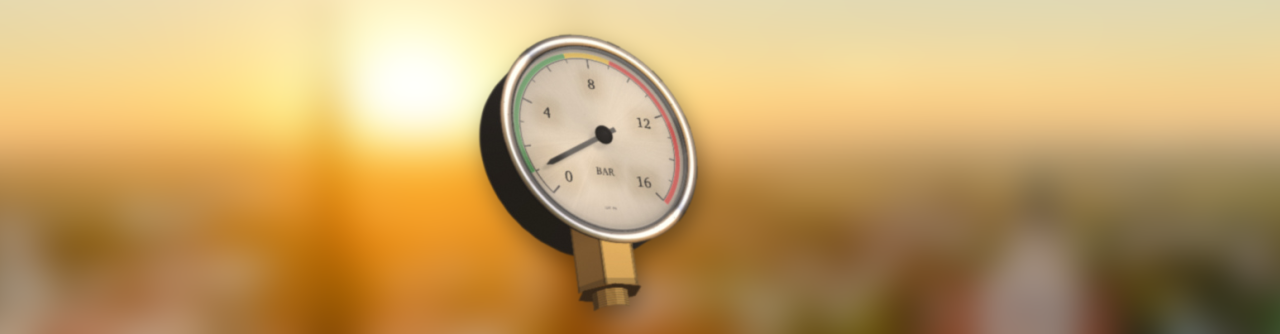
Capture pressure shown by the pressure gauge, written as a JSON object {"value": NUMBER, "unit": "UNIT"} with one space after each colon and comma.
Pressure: {"value": 1, "unit": "bar"}
